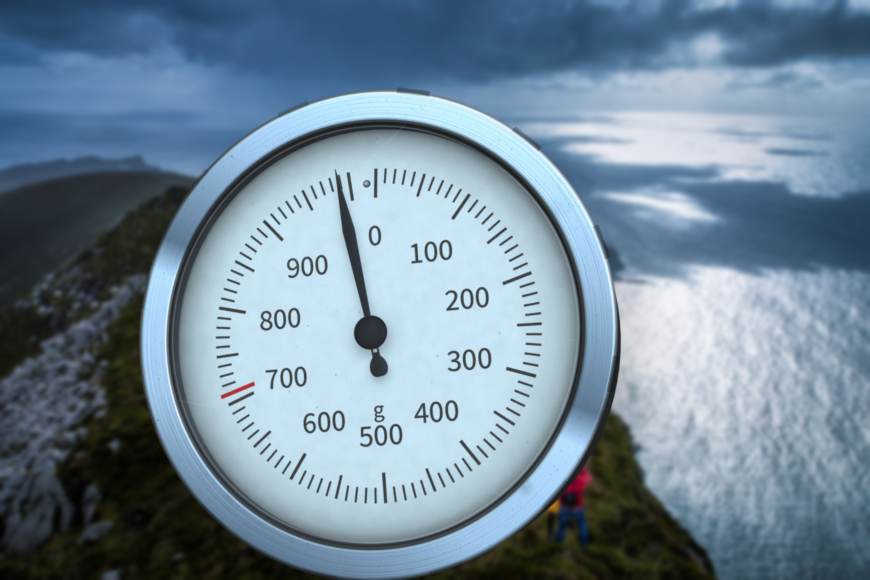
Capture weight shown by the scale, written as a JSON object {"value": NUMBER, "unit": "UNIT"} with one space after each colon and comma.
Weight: {"value": 990, "unit": "g"}
